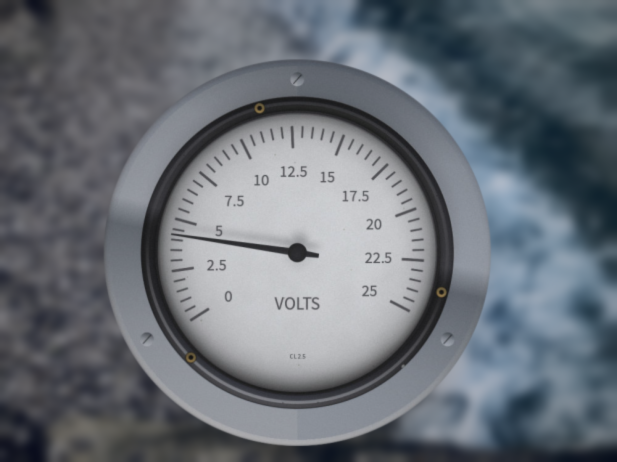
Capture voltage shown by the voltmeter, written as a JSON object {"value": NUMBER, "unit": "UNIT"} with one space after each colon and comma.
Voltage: {"value": 4.25, "unit": "V"}
